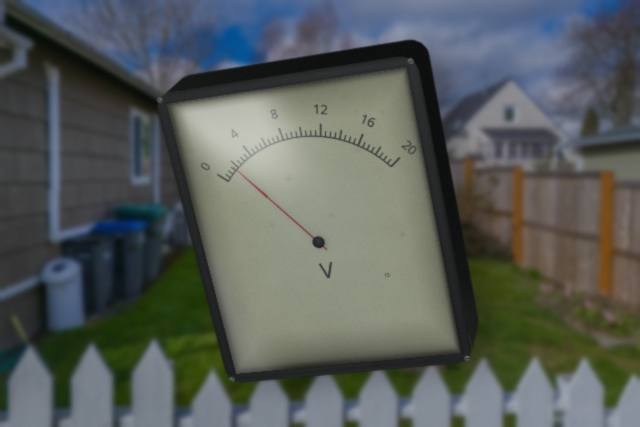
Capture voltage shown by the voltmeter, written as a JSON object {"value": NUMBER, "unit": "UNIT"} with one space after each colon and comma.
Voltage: {"value": 2, "unit": "V"}
